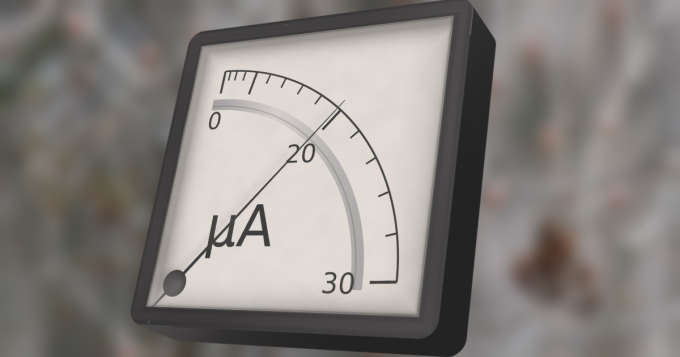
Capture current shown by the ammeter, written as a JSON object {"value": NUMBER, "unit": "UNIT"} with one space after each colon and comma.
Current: {"value": 20, "unit": "µA"}
